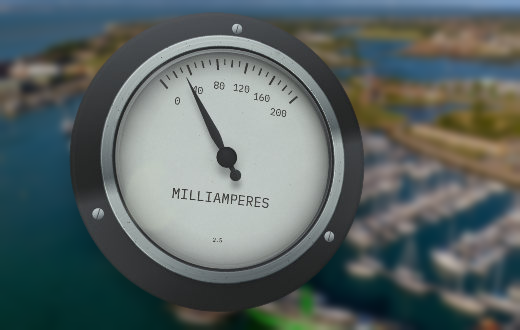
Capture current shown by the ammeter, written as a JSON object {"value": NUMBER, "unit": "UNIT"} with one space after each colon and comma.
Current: {"value": 30, "unit": "mA"}
